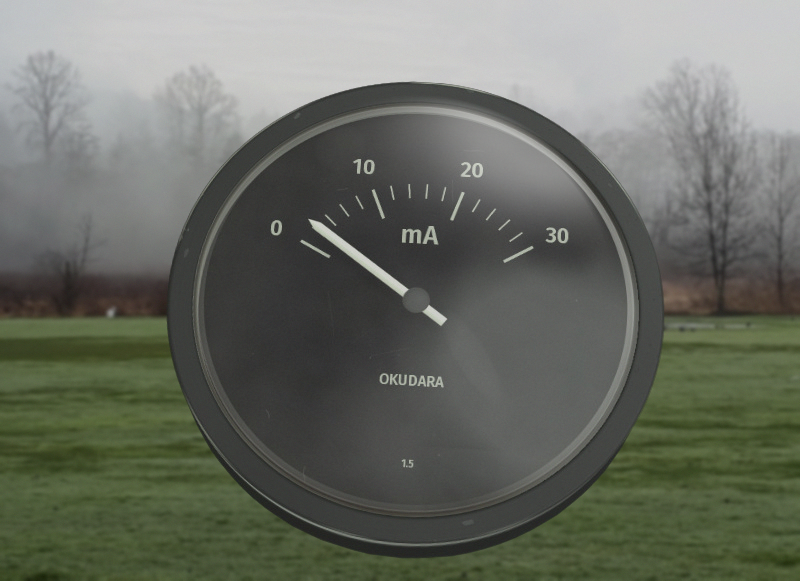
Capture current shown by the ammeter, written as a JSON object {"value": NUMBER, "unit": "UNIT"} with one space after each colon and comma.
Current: {"value": 2, "unit": "mA"}
